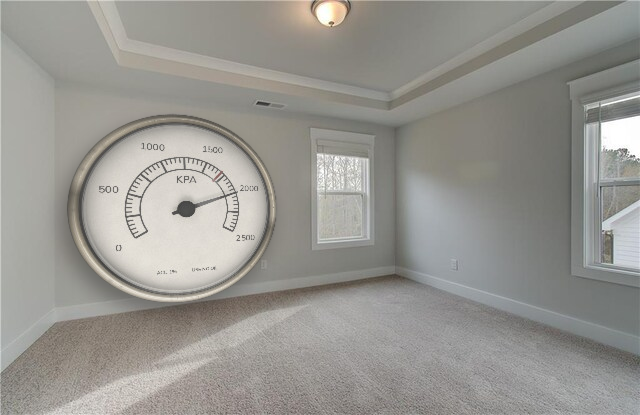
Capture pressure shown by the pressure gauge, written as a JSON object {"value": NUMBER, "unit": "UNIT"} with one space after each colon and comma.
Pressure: {"value": 2000, "unit": "kPa"}
